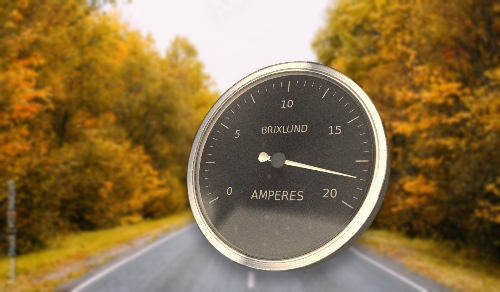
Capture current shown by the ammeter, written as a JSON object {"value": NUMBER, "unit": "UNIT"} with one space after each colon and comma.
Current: {"value": 18.5, "unit": "A"}
